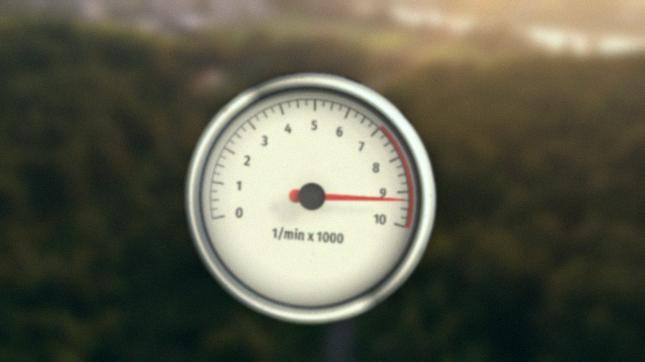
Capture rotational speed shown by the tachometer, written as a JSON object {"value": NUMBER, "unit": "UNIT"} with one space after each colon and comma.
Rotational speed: {"value": 9250, "unit": "rpm"}
